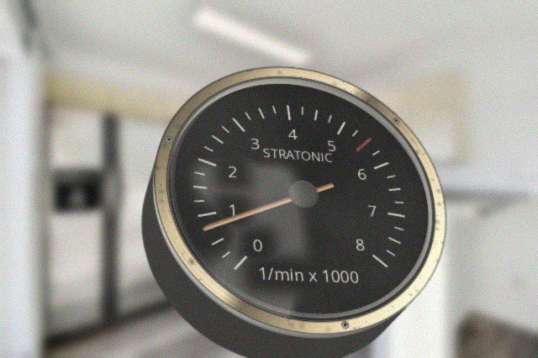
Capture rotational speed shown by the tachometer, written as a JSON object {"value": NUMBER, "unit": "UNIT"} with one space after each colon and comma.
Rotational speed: {"value": 750, "unit": "rpm"}
